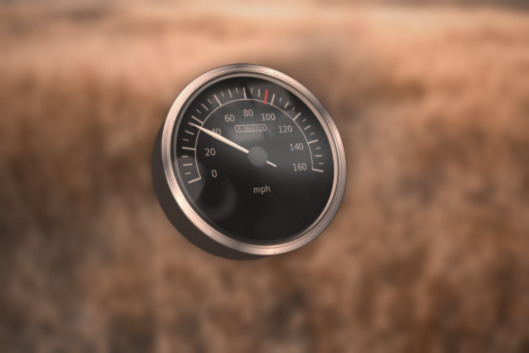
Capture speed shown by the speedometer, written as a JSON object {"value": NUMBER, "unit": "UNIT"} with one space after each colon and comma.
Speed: {"value": 35, "unit": "mph"}
